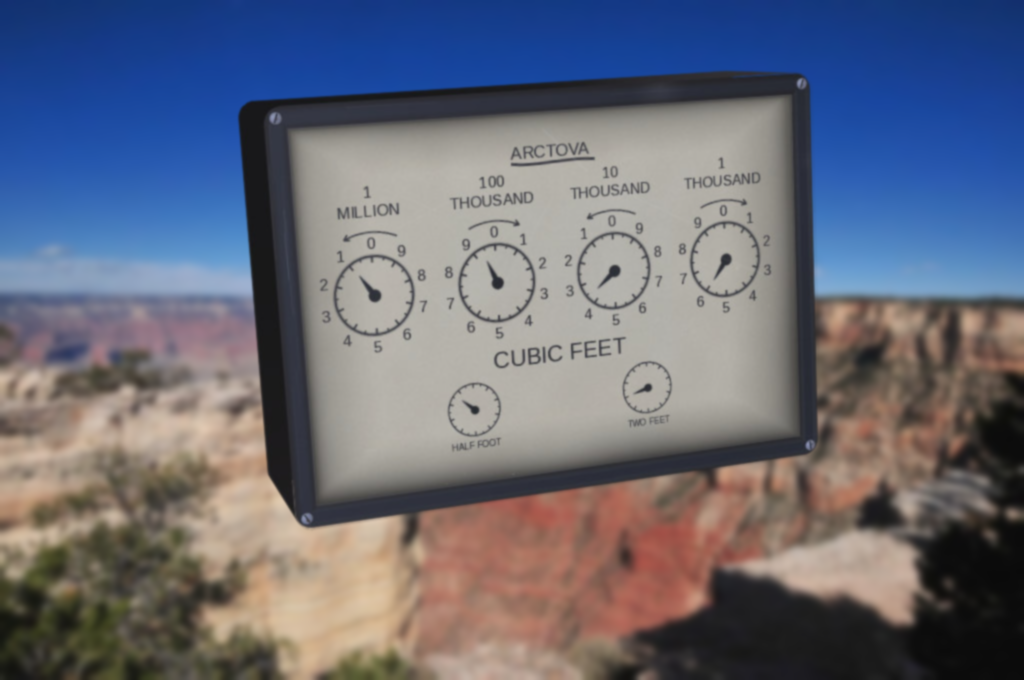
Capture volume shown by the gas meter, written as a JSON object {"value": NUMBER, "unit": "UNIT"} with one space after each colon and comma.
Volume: {"value": 93600, "unit": "ft³"}
